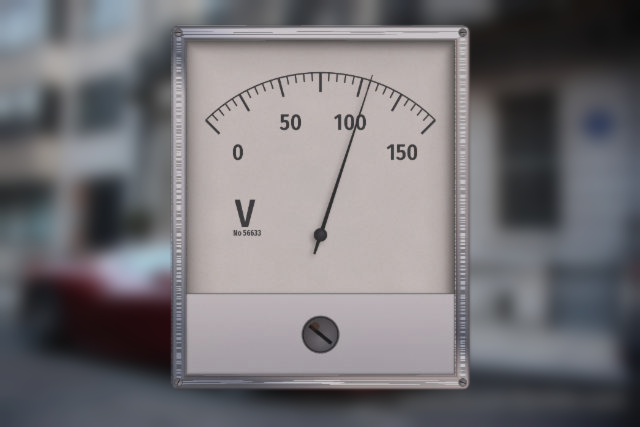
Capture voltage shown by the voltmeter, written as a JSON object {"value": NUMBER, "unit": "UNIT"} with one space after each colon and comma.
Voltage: {"value": 105, "unit": "V"}
